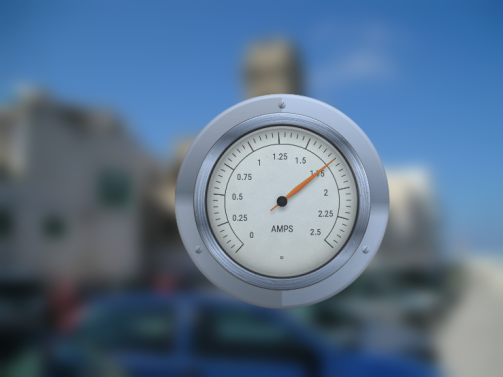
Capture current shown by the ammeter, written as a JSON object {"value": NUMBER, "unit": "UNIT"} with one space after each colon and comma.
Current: {"value": 1.75, "unit": "A"}
